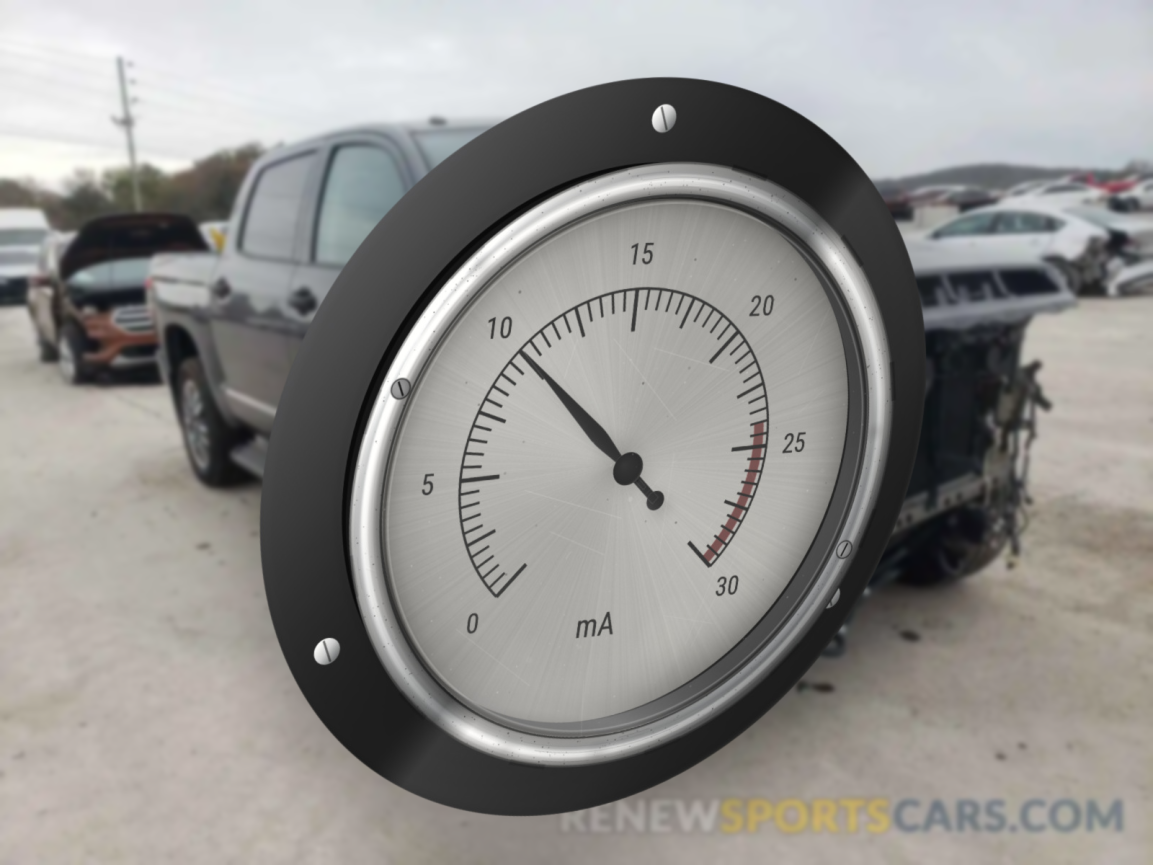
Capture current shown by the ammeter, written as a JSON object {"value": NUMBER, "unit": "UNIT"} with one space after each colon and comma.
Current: {"value": 10, "unit": "mA"}
